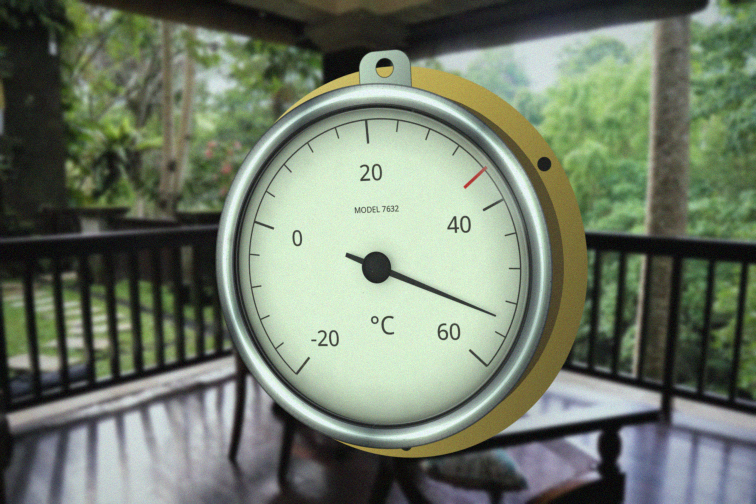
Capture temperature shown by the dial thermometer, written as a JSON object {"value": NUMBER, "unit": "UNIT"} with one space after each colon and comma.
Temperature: {"value": 54, "unit": "°C"}
